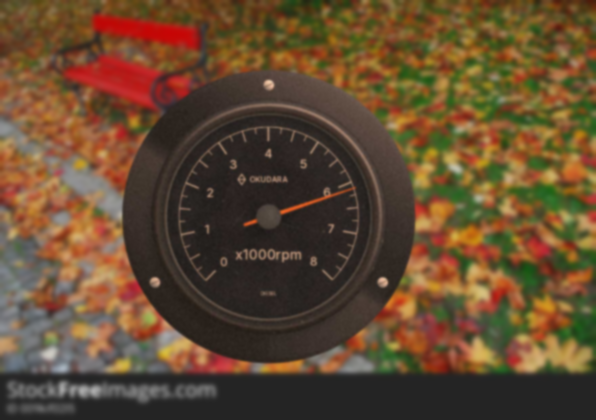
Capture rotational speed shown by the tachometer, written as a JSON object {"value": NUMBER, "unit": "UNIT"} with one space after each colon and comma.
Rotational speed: {"value": 6125, "unit": "rpm"}
